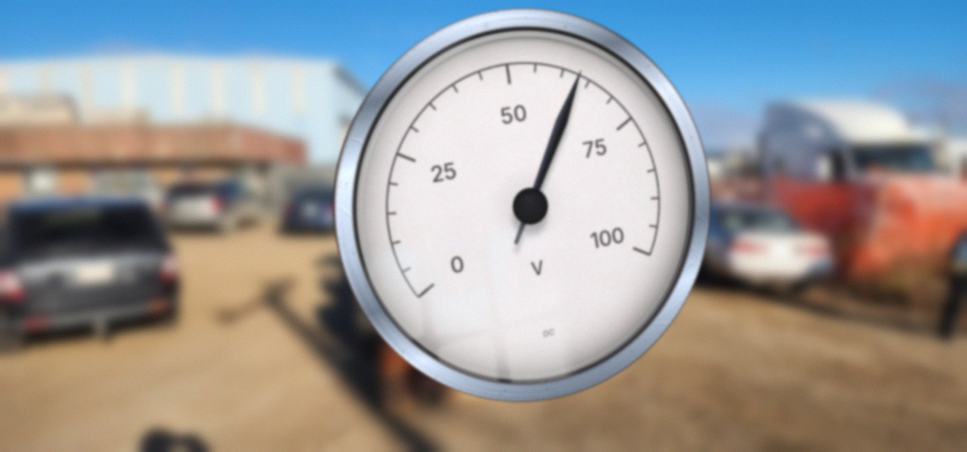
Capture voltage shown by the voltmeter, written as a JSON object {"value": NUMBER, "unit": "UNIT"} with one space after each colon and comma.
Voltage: {"value": 62.5, "unit": "V"}
